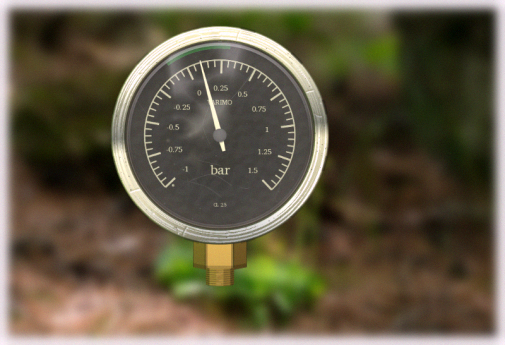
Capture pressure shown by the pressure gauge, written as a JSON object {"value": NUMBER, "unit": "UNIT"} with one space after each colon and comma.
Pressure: {"value": 0.1, "unit": "bar"}
